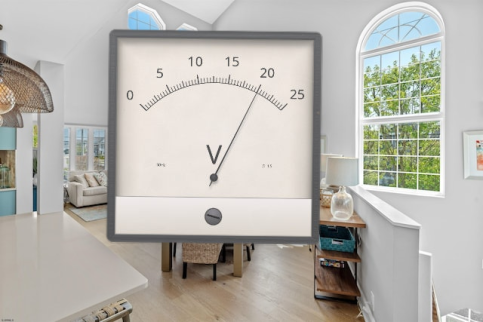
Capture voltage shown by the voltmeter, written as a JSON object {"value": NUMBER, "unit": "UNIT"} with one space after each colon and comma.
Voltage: {"value": 20, "unit": "V"}
